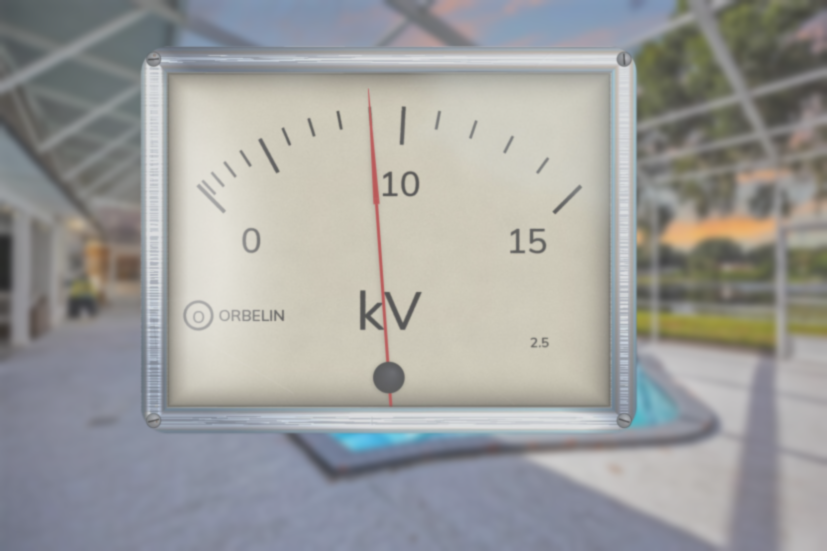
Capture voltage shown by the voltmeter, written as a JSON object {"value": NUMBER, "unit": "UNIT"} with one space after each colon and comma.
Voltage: {"value": 9, "unit": "kV"}
